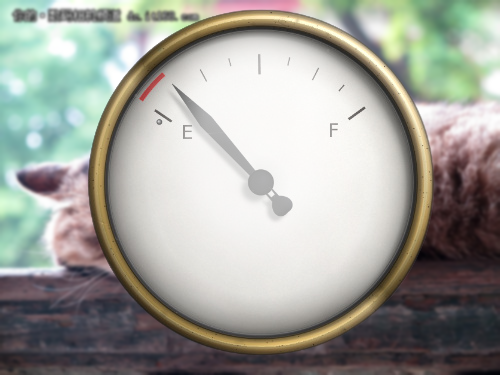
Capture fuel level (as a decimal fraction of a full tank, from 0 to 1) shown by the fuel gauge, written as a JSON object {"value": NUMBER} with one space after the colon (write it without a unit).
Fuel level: {"value": 0.125}
